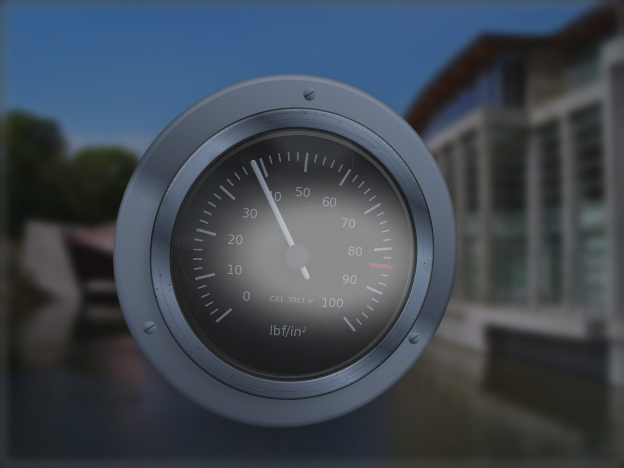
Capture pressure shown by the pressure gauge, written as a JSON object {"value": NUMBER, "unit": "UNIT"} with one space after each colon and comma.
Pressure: {"value": 38, "unit": "psi"}
